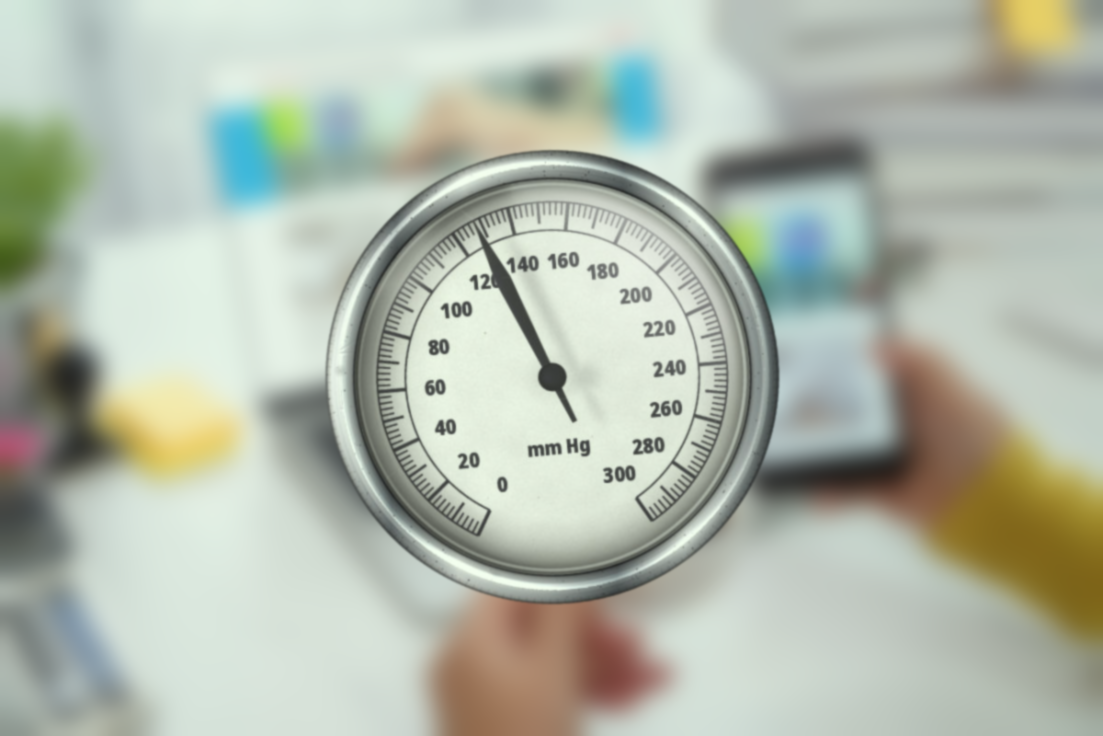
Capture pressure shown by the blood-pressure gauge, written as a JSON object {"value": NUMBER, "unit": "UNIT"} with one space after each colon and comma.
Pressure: {"value": 128, "unit": "mmHg"}
